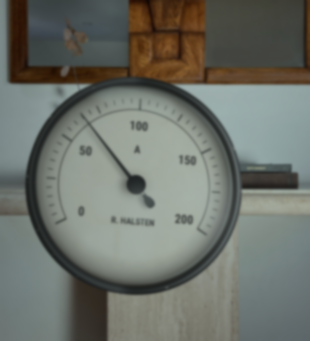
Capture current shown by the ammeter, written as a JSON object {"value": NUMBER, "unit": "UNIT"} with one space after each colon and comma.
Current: {"value": 65, "unit": "A"}
